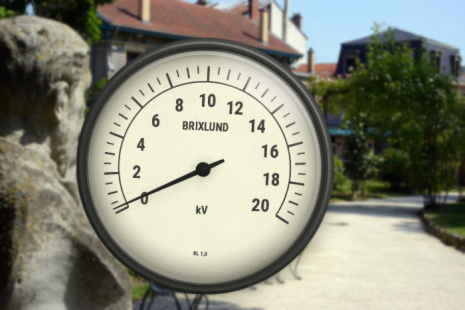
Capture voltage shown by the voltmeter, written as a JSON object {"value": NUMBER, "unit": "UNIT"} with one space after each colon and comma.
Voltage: {"value": 0.25, "unit": "kV"}
